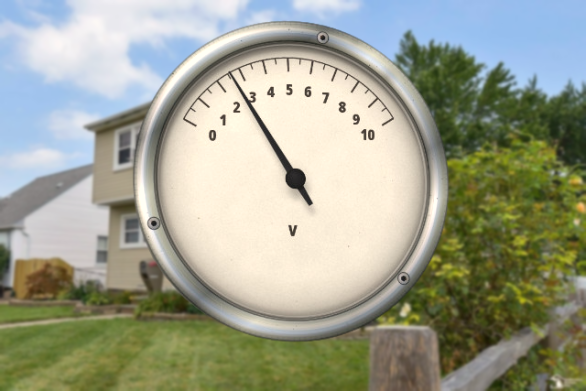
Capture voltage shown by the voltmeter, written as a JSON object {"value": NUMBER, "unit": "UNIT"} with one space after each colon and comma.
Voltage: {"value": 2.5, "unit": "V"}
